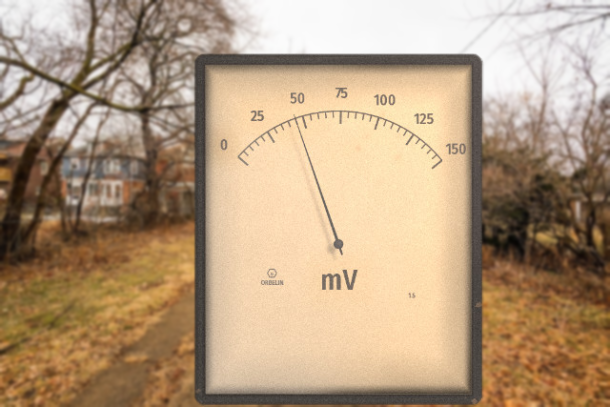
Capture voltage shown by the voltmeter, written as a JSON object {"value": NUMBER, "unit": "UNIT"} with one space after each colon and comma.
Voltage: {"value": 45, "unit": "mV"}
